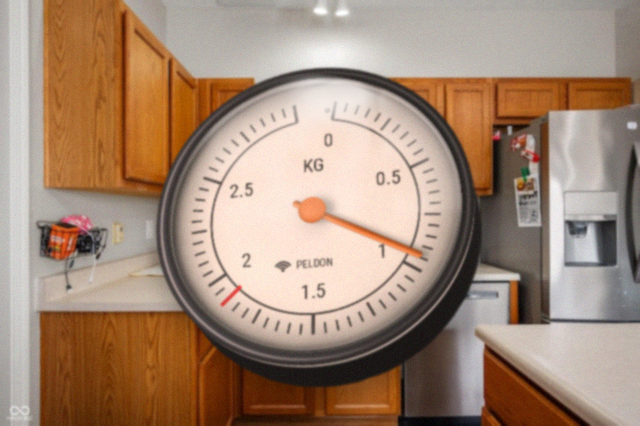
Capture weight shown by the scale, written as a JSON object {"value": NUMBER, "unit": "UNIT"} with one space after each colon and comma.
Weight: {"value": 0.95, "unit": "kg"}
